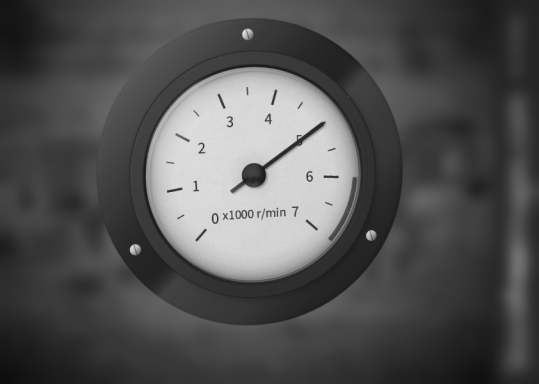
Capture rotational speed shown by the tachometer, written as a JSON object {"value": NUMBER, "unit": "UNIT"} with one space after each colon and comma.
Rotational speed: {"value": 5000, "unit": "rpm"}
